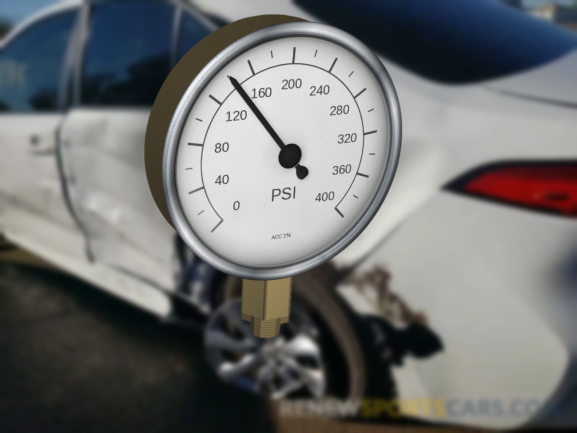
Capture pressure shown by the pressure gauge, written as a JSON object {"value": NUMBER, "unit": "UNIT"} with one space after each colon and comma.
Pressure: {"value": 140, "unit": "psi"}
